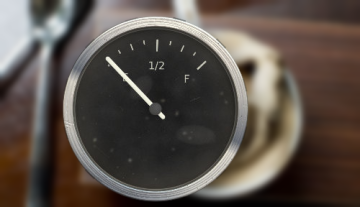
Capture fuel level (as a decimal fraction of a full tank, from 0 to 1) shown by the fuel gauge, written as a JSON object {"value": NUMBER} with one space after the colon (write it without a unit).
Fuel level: {"value": 0}
